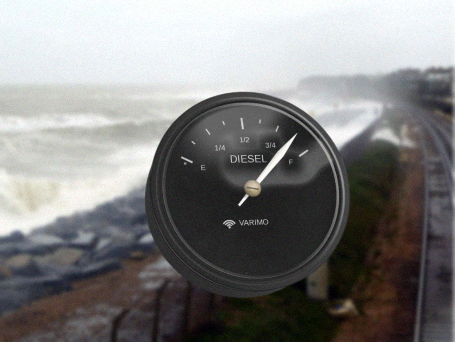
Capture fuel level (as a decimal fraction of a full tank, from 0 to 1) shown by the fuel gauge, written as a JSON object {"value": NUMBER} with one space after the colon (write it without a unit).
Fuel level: {"value": 0.875}
